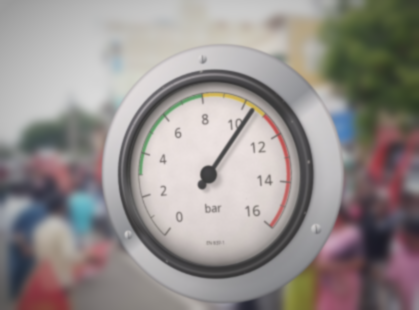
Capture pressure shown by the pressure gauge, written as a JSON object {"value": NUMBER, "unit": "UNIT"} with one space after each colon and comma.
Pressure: {"value": 10.5, "unit": "bar"}
